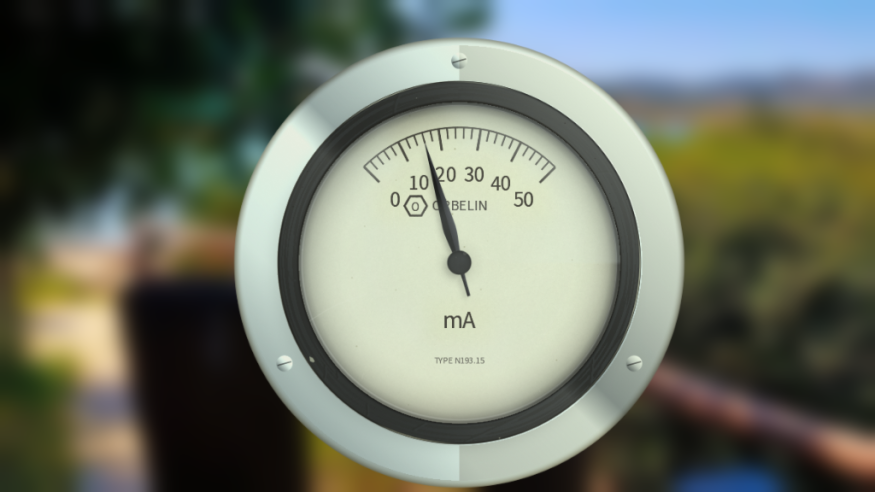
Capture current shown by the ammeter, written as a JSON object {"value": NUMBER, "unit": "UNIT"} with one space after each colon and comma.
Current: {"value": 16, "unit": "mA"}
